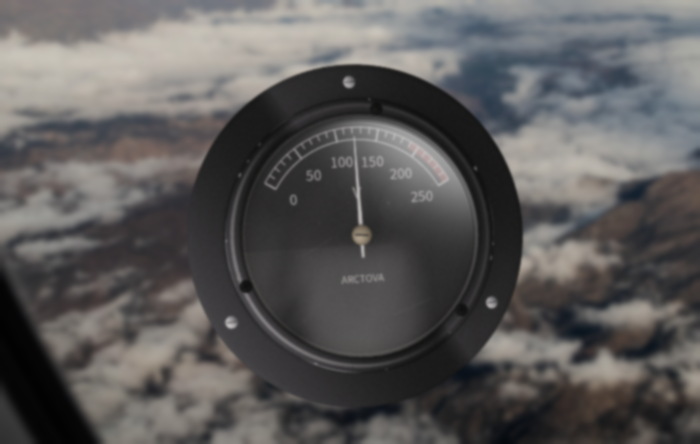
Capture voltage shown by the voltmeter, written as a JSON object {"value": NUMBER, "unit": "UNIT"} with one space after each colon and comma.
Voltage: {"value": 120, "unit": "V"}
